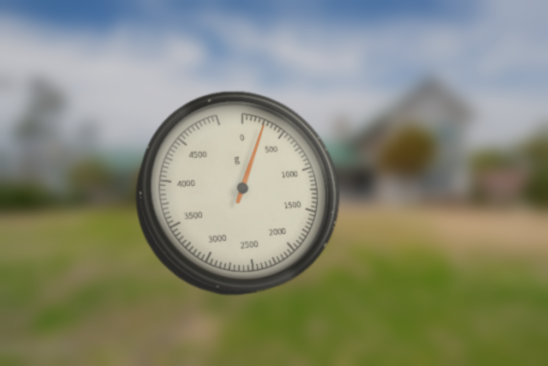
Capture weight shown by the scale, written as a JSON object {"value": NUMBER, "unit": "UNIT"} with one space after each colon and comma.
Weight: {"value": 250, "unit": "g"}
